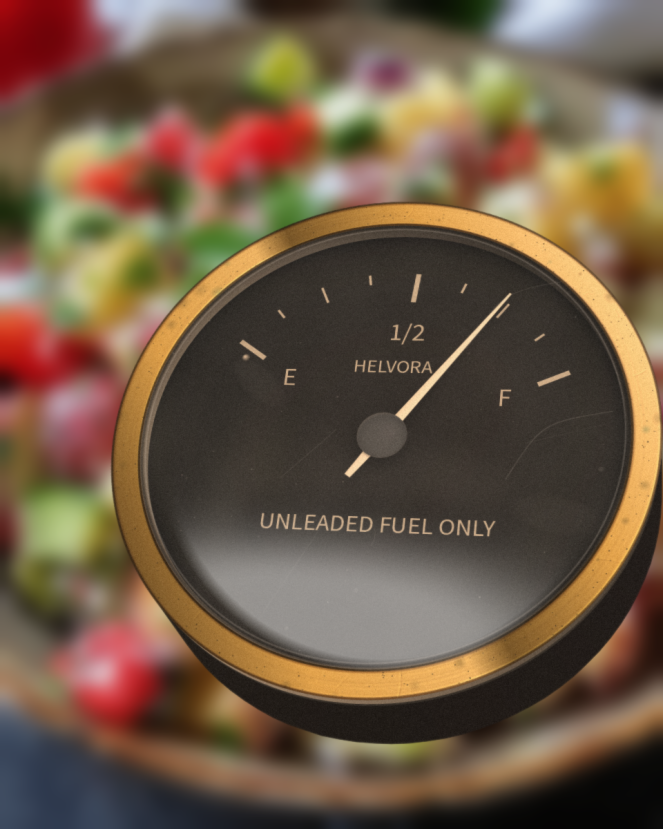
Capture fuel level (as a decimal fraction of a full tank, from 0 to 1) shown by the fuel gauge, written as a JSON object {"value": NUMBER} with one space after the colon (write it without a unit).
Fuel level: {"value": 0.75}
